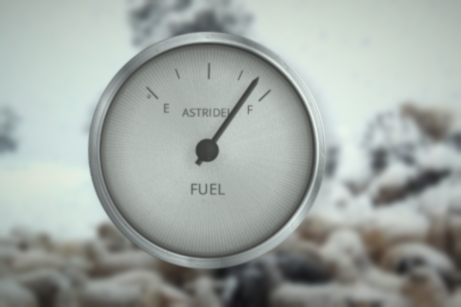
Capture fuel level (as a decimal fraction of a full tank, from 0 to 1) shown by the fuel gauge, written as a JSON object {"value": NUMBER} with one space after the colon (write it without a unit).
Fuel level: {"value": 0.875}
